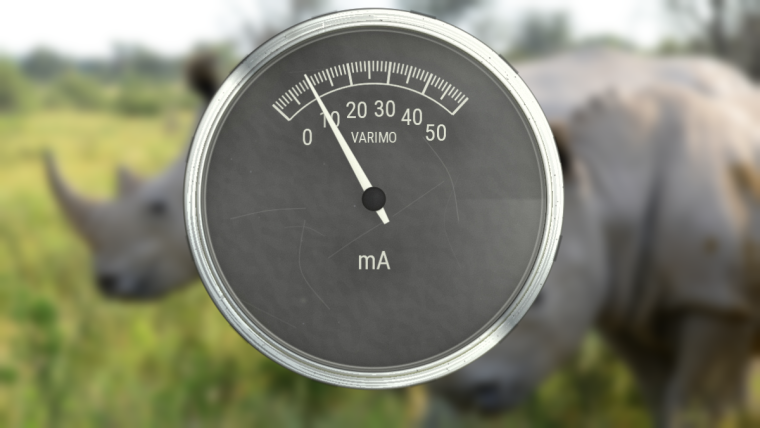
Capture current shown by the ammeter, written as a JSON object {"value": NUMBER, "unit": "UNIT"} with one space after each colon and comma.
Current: {"value": 10, "unit": "mA"}
